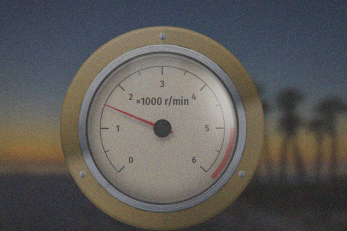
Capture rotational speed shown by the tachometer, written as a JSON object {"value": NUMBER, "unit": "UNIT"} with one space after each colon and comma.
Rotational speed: {"value": 1500, "unit": "rpm"}
